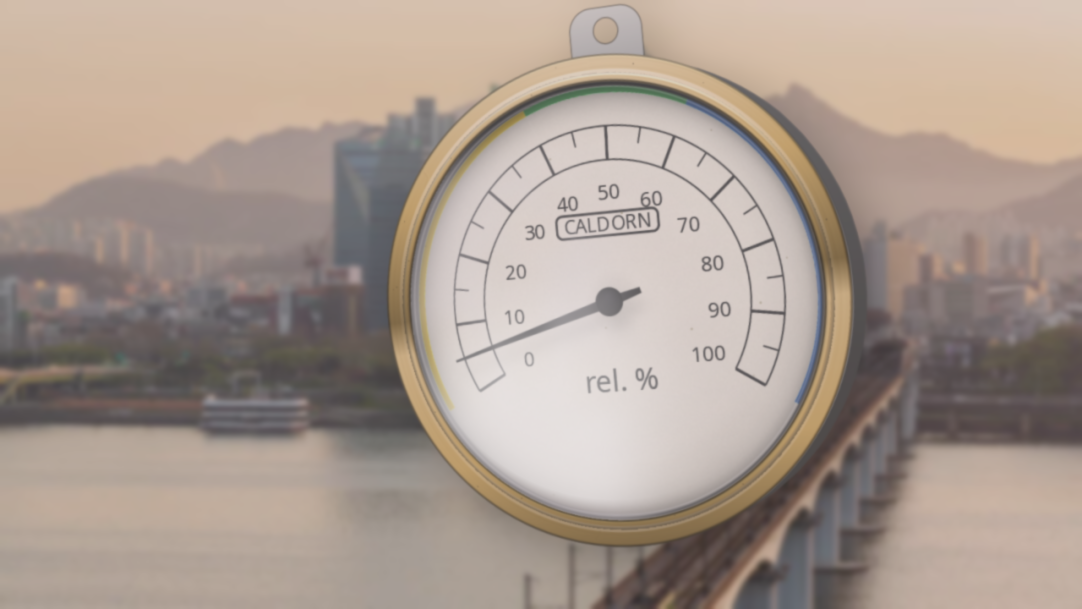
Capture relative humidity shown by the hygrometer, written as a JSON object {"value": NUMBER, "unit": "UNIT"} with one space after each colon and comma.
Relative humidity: {"value": 5, "unit": "%"}
